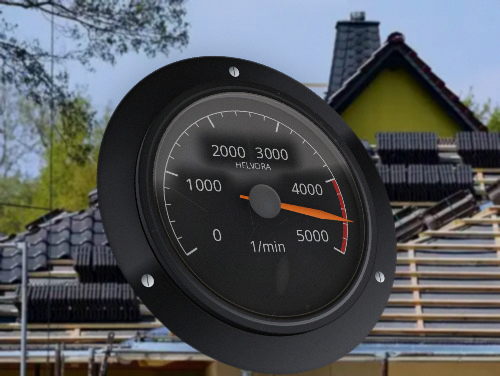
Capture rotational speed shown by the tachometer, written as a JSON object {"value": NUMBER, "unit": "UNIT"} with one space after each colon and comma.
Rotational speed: {"value": 4600, "unit": "rpm"}
